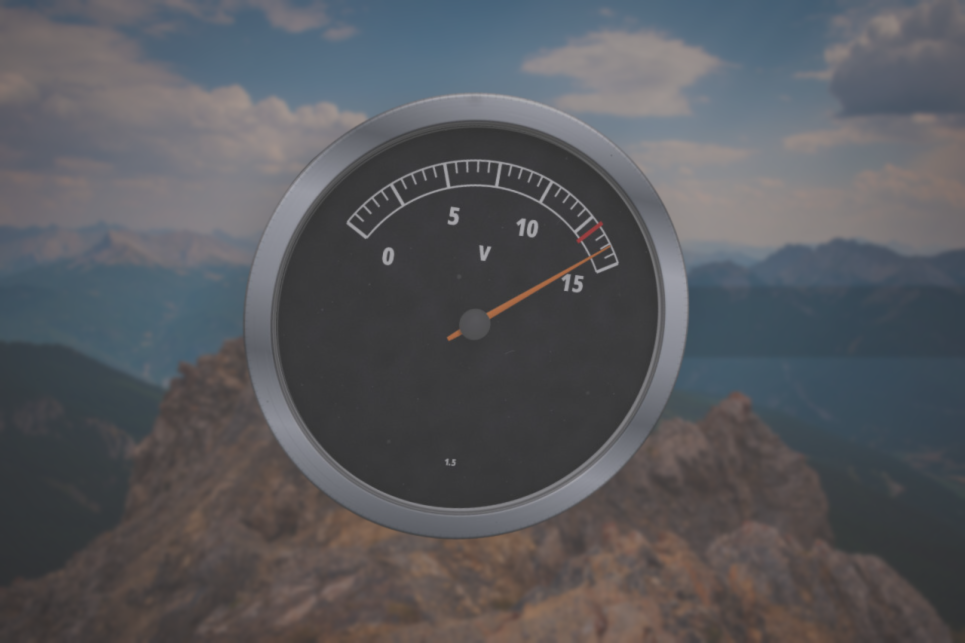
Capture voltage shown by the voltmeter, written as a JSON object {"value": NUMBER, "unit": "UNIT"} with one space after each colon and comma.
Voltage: {"value": 14, "unit": "V"}
